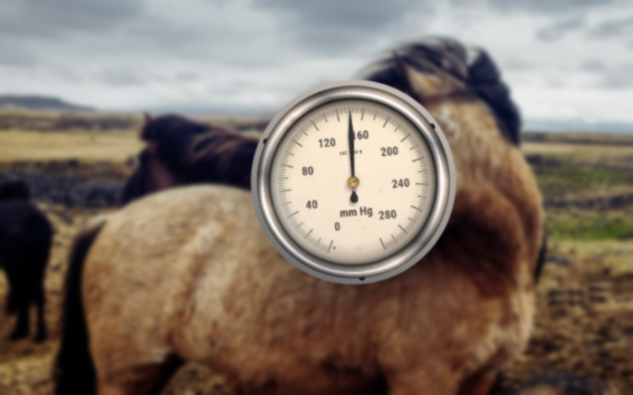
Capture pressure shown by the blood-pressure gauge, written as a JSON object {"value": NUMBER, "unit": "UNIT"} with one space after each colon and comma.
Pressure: {"value": 150, "unit": "mmHg"}
